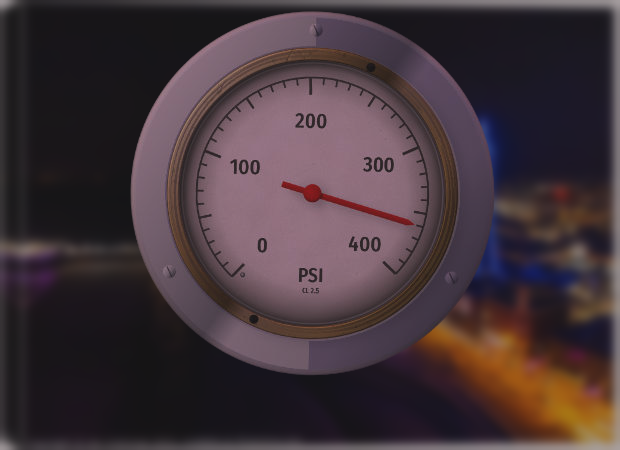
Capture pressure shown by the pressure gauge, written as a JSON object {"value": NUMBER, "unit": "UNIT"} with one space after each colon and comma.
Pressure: {"value": 360, "unit": "psi"}
